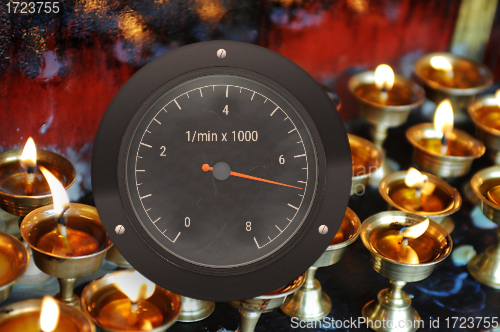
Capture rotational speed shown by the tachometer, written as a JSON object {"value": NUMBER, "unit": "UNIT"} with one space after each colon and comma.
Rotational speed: {"value": 6625, "unit": "rpm"}
